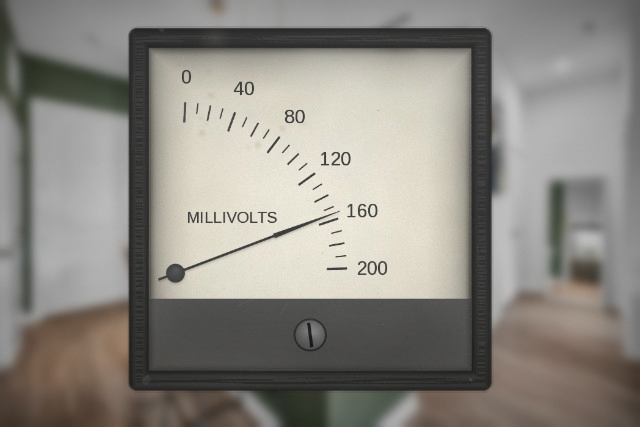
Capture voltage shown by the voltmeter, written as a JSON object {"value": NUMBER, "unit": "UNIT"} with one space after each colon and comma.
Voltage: {"value": 155, "unit": "mV"}
